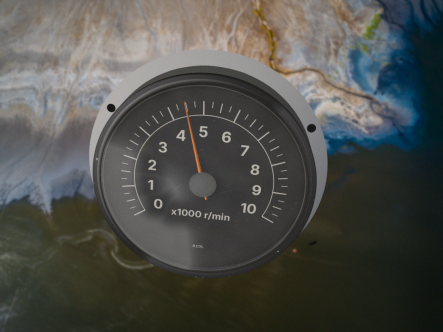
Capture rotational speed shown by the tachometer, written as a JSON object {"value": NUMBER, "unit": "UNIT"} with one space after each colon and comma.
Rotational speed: {"value": 4500, "unit": "rpm"}
